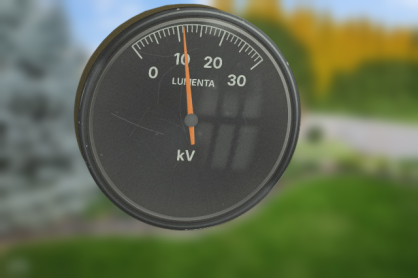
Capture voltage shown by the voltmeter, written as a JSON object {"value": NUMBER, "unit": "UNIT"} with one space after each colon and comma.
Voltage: {"value": 11, "unit": "kV"}
